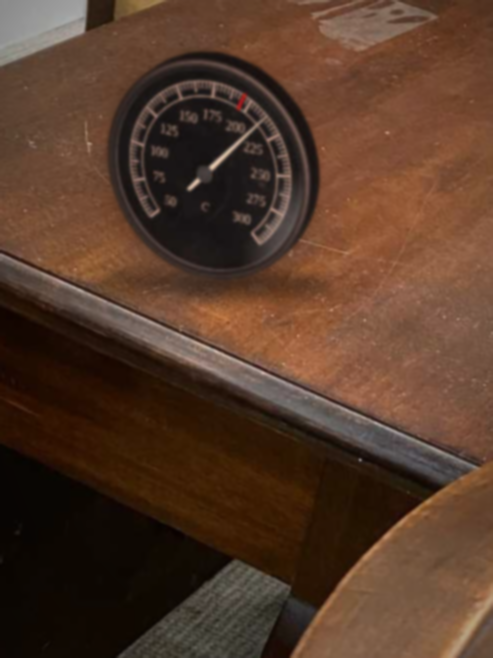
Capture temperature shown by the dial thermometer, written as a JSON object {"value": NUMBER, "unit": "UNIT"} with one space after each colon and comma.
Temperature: {"value": 212.5, "unit": "°C"}
